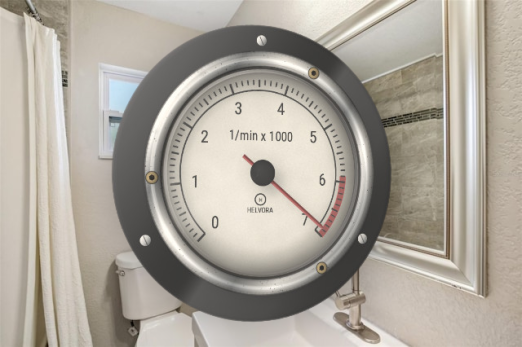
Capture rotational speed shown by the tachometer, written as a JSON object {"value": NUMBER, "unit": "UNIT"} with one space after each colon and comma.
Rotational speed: {"value": 6900, "unit": "rpm"}
